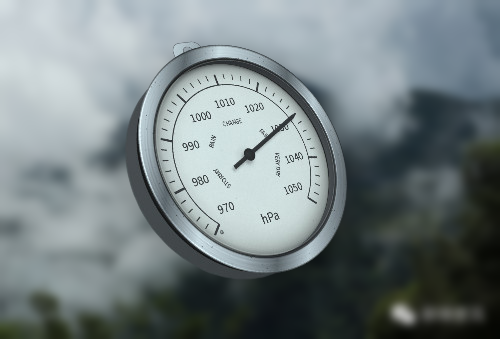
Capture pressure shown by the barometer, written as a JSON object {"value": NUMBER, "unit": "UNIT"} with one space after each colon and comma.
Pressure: {"value": 1030, "unit": "hPa"}
